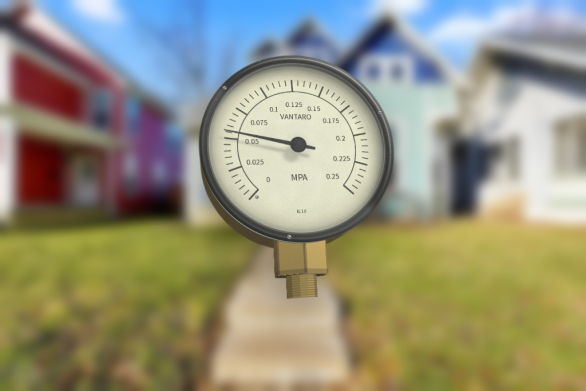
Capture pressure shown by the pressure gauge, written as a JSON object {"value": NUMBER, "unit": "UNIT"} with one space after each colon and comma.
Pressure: {"value": 0.055, "unit": "MPa"}
